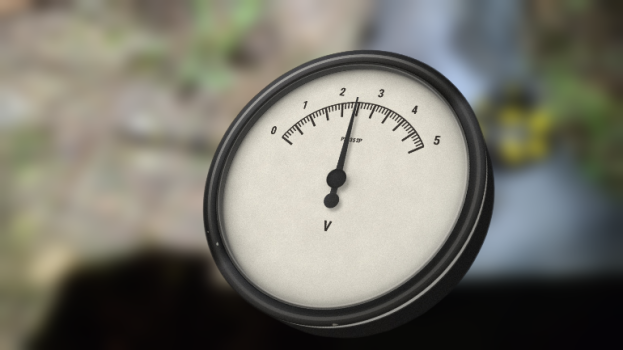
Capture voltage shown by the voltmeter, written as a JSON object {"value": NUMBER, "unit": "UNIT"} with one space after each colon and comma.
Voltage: {"value": 2.5, "unit": "V"}
